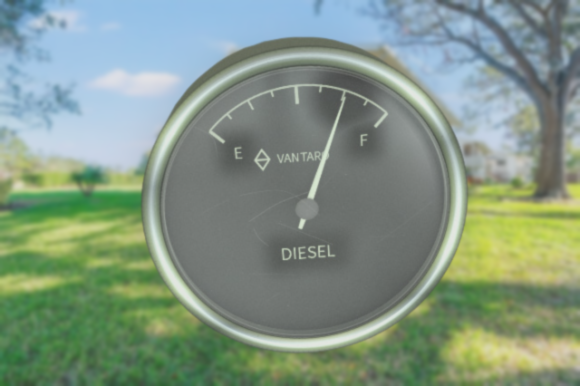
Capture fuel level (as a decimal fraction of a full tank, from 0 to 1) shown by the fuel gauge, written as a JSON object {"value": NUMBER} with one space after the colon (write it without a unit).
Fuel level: {"value": 0.75}
